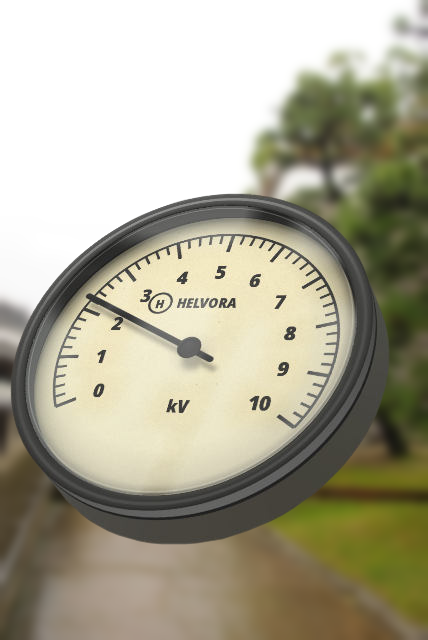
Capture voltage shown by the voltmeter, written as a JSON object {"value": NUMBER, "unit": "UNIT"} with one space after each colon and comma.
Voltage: {"value": 2.2, "unit": "kV"}
